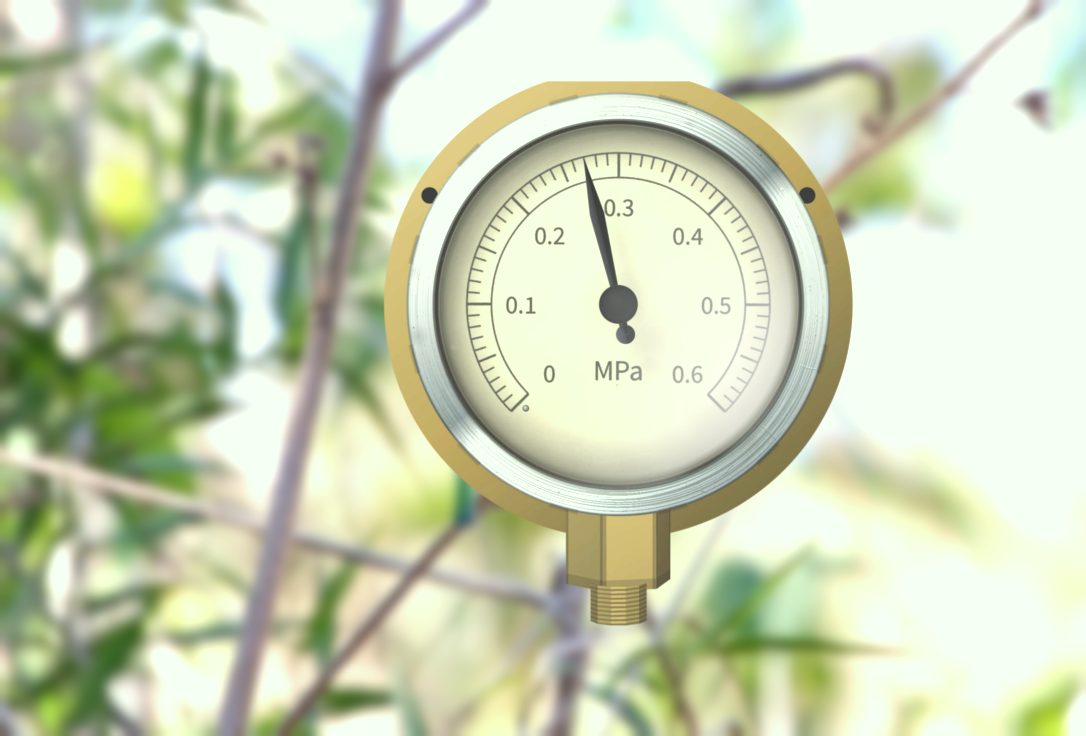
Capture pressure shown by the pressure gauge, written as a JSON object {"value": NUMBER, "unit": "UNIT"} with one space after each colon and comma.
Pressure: {"value": 0.27, "unit": "MPa"}
